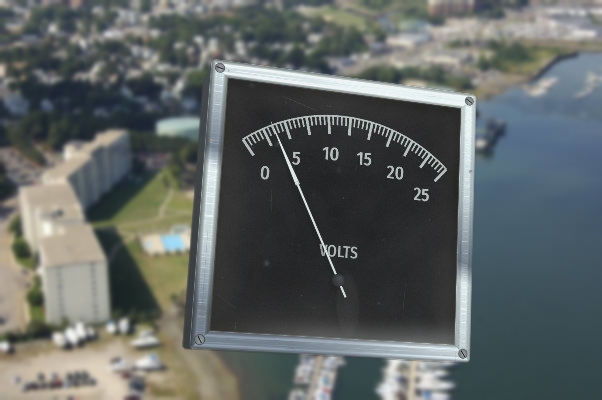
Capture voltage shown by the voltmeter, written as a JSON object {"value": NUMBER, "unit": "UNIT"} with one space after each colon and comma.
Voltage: {"value": 3.5, "unit": "V"}
